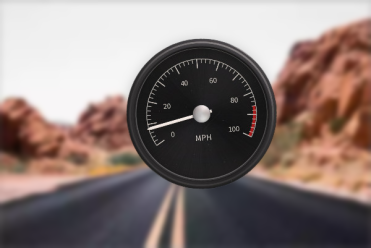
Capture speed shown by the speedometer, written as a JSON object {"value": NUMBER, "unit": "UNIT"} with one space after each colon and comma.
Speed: {"value": 8, "unit": "mph"}
